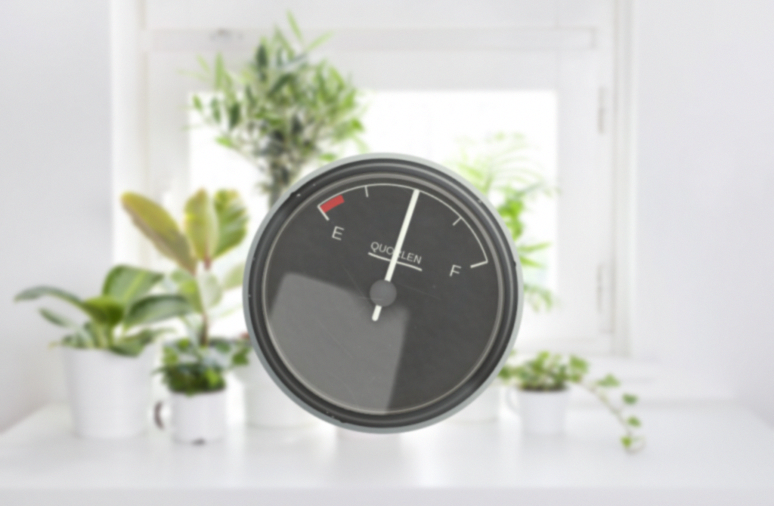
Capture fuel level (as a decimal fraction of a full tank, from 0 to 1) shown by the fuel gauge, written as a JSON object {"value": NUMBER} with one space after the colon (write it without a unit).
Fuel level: {"value": 0.5}
